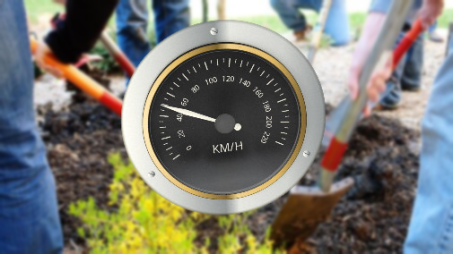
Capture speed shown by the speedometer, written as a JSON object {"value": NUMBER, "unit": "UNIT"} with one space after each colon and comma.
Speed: {"value": 50, "unit": "km/h"}
